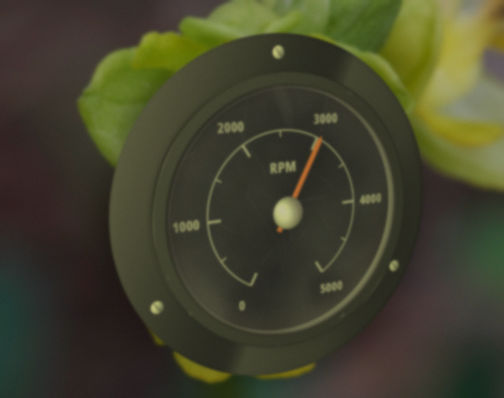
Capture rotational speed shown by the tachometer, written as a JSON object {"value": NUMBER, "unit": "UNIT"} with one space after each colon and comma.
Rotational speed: {"value": 3000, "unit": "rpm"}
